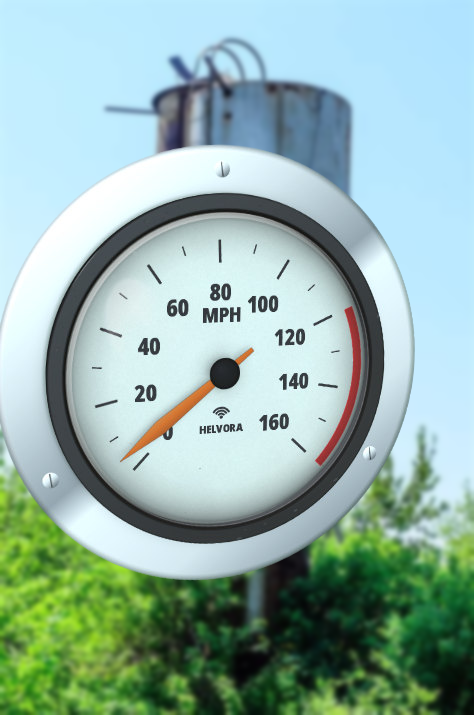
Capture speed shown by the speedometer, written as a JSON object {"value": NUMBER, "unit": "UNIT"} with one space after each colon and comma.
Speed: {"value": 5, "unit": "mph"}
